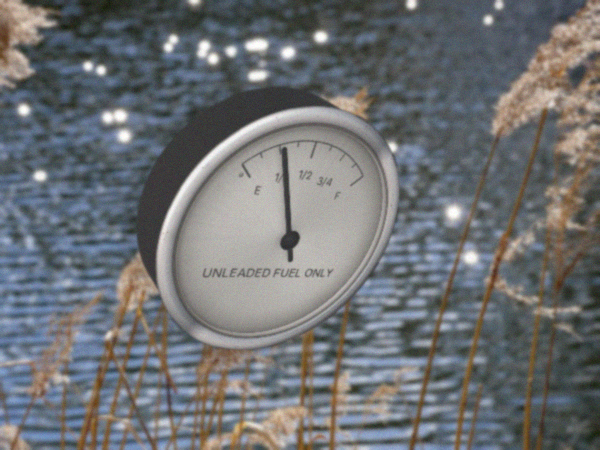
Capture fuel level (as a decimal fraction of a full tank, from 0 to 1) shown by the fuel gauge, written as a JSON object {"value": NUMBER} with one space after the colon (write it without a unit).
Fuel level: {"value": 0.25}
